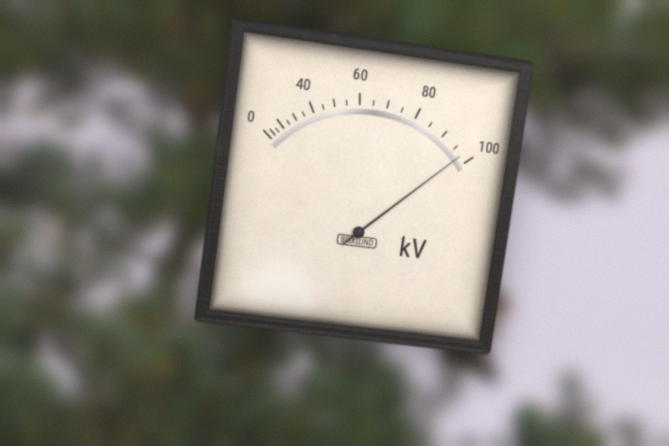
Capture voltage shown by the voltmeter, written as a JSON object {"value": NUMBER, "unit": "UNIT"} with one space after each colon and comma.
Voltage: {"value": 97.5, "unit": "kV"}
